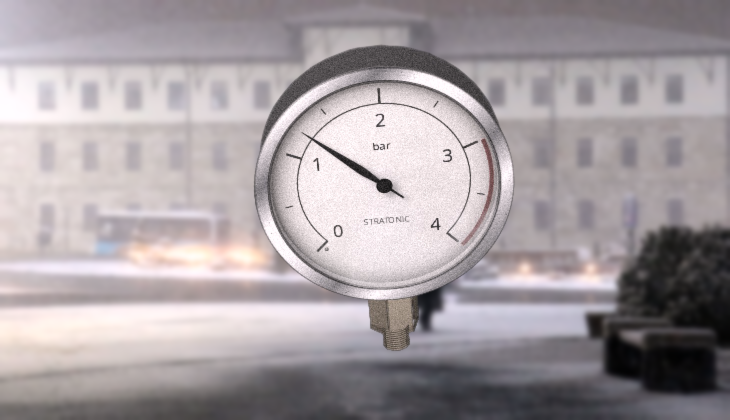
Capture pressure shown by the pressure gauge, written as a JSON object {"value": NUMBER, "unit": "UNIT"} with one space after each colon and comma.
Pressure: {"value": 1.25, "unit": "bar"}
